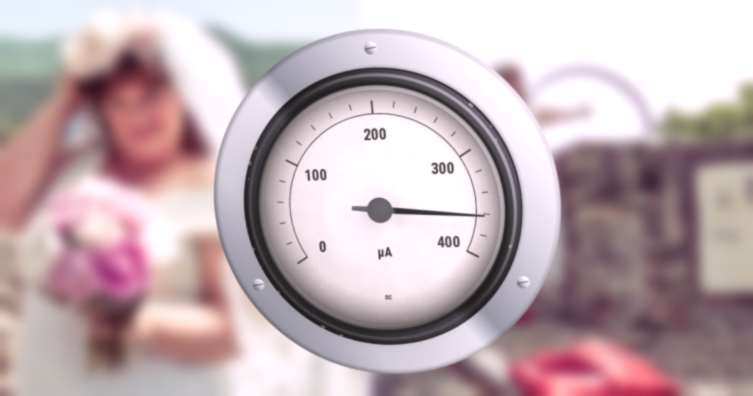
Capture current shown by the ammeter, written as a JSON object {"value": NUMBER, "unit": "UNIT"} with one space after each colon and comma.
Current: {"value": 360, "unit": "µA"}
